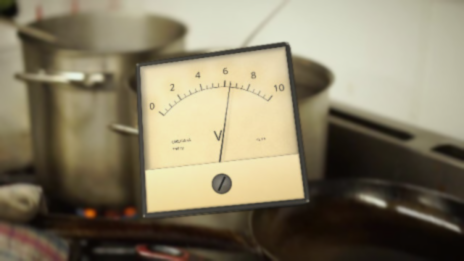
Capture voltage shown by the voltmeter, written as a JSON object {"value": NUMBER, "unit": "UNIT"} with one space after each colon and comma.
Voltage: {"value": 6.5, "unit": "V"}
